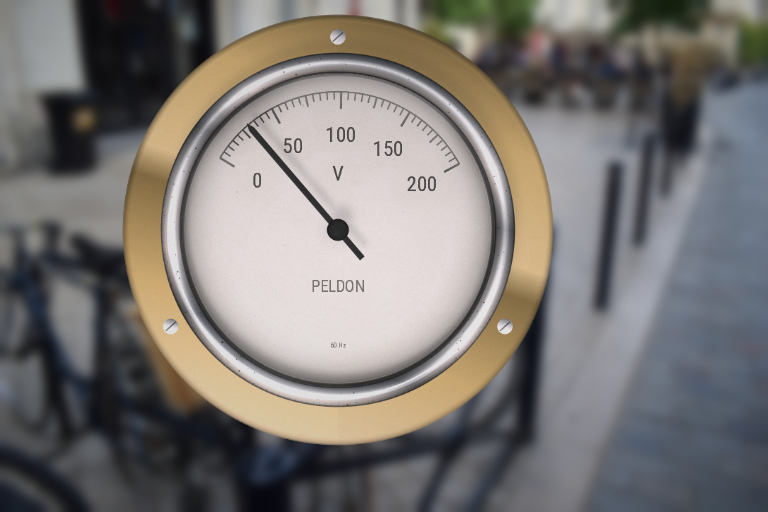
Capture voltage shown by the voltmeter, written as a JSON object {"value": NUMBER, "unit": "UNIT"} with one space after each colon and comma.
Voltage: {"value": 30, "unit": "V"}
